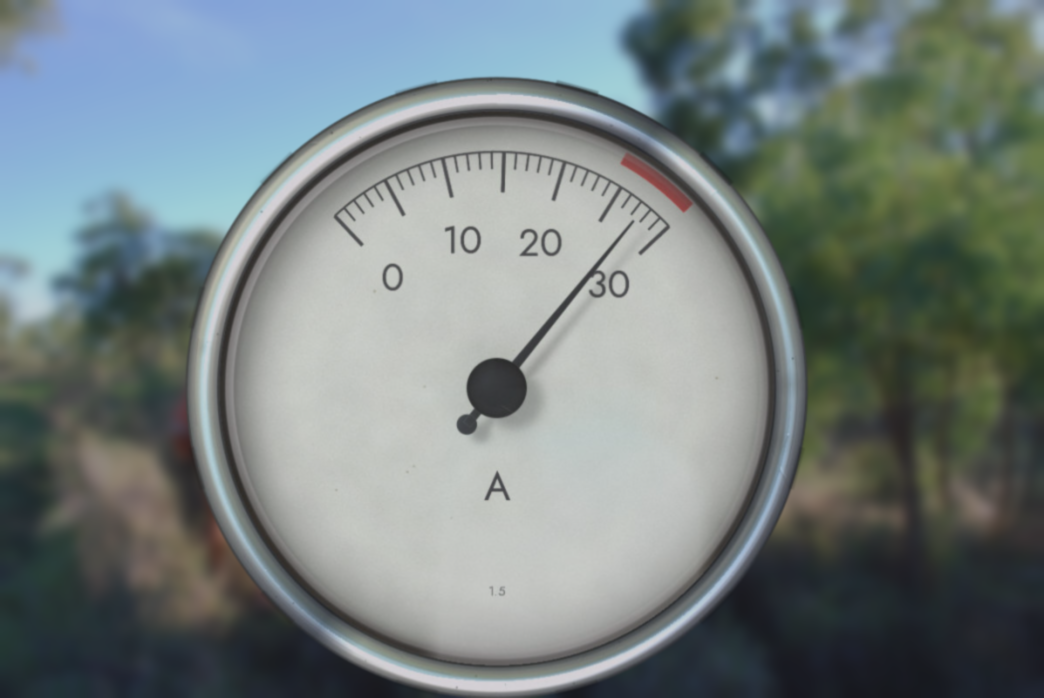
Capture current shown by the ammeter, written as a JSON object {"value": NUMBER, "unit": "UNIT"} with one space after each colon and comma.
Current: {"value": 27.5, "unit": "A"}
